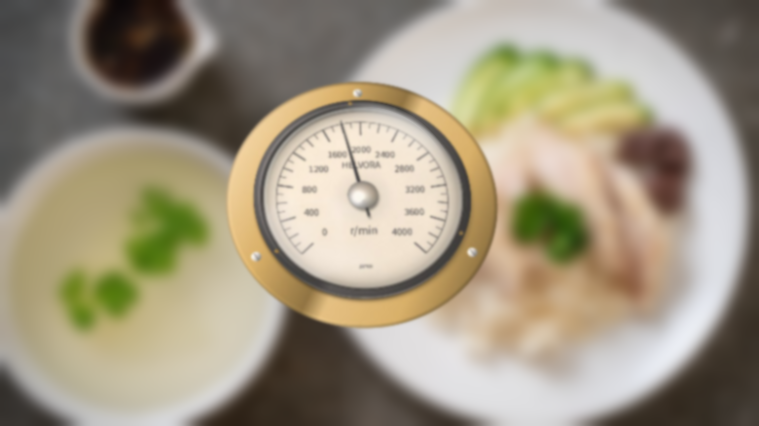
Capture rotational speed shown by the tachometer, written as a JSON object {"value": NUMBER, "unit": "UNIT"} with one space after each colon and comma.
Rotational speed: {"value": 1800, "unit": "rpm"}
